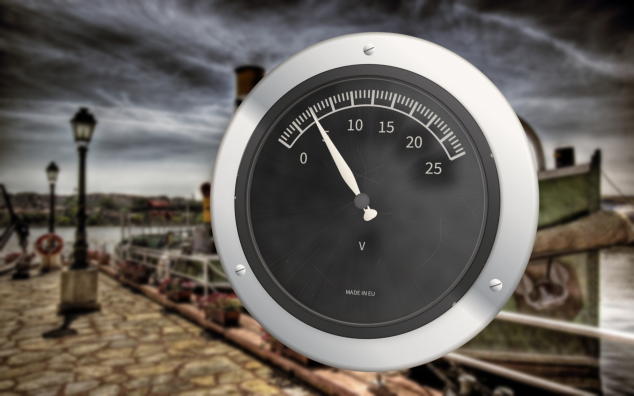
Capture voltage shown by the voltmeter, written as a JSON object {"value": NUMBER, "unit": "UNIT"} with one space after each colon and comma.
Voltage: {"value": 5, "unit": "V"}
